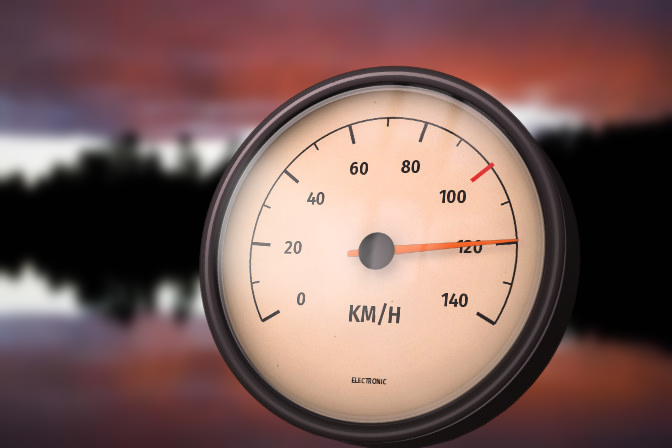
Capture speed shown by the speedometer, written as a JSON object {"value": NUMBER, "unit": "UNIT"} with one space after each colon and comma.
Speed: {"value": 120, "unit": "km/h"}
